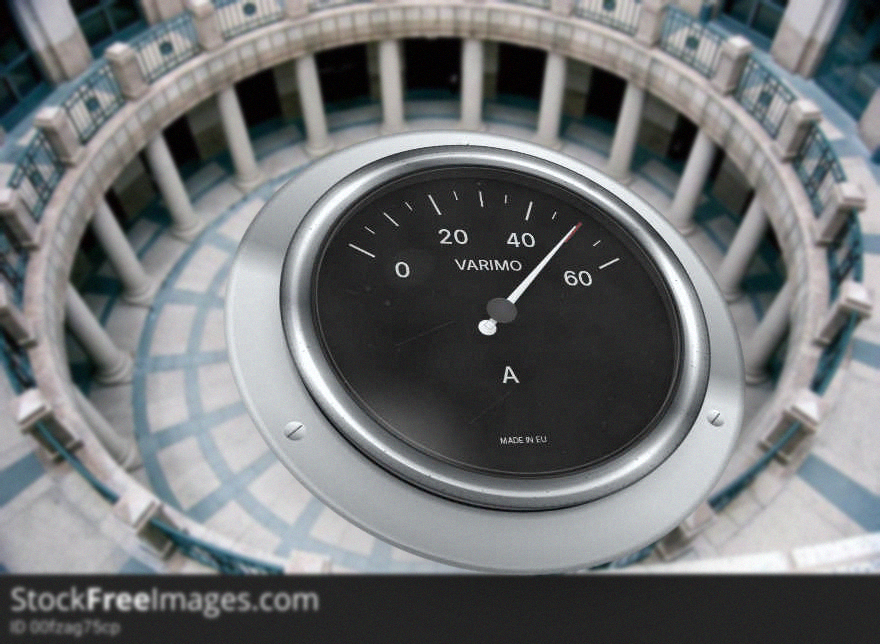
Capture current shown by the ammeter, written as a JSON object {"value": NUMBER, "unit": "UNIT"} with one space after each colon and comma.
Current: {"value": 50, "unit": "A"}
